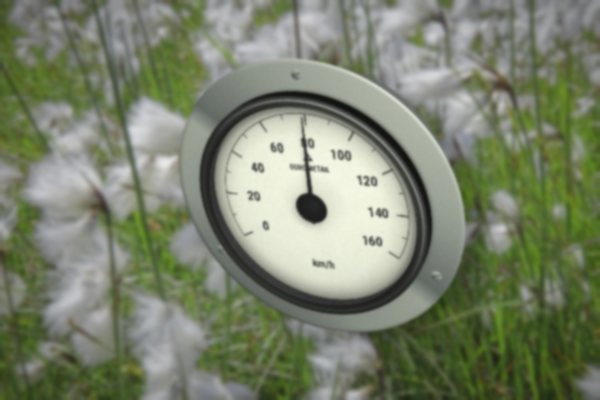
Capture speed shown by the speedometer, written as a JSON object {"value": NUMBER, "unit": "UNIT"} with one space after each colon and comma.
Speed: {"value": 80, "unit": "km/h"}
